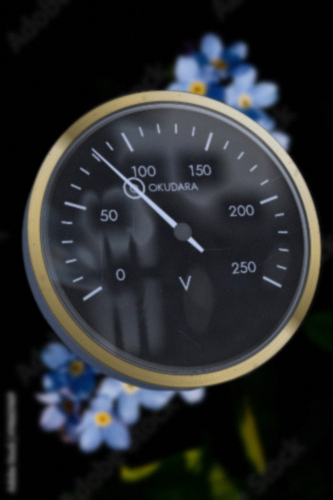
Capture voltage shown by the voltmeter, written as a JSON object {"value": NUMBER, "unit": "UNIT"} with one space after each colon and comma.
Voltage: {"value": 80, "unit": "V"}
